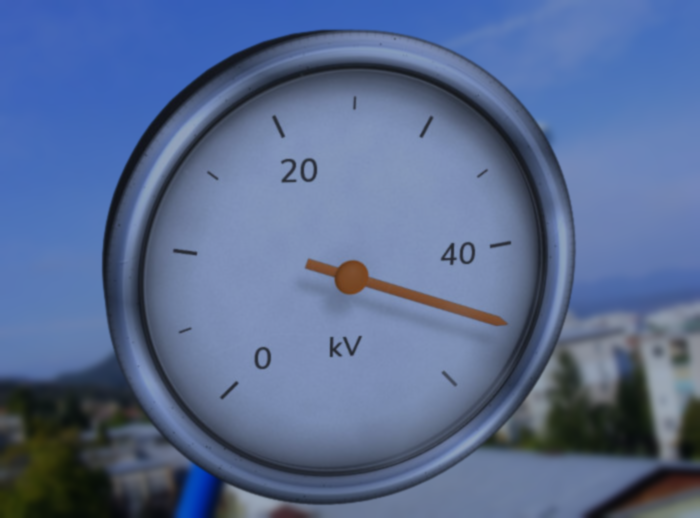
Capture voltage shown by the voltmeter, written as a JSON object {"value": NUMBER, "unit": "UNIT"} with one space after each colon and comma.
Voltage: {"value": 45, "unit": "kV"}
